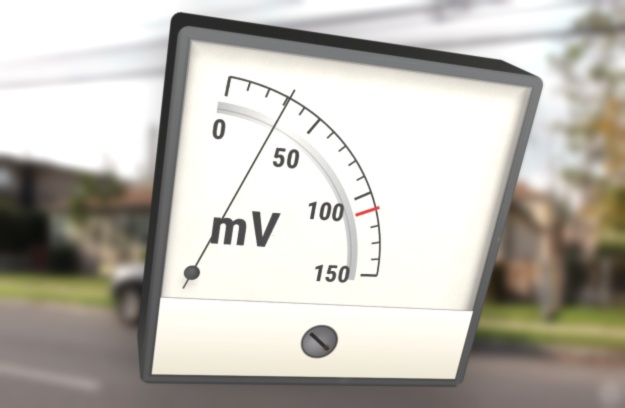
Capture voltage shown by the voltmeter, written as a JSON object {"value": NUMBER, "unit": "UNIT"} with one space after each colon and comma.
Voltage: {"value": 30, "unit": "mV"}
